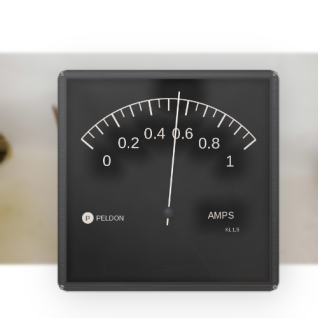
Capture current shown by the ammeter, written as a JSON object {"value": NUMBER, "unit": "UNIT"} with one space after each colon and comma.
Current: {"value": 0.55, "unit": "A"}
